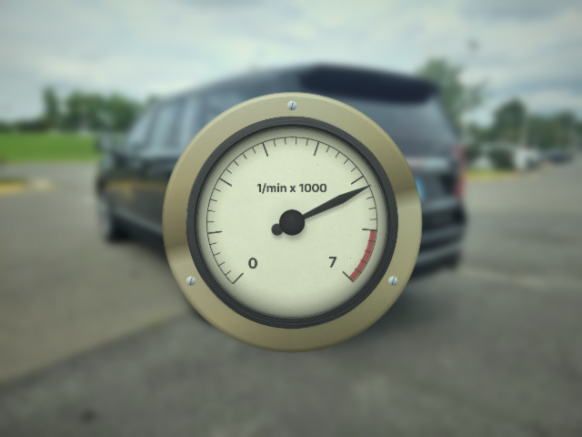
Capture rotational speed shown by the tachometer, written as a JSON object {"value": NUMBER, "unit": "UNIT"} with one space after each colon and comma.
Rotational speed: {"value": 5200, "unit": "rpm"}
